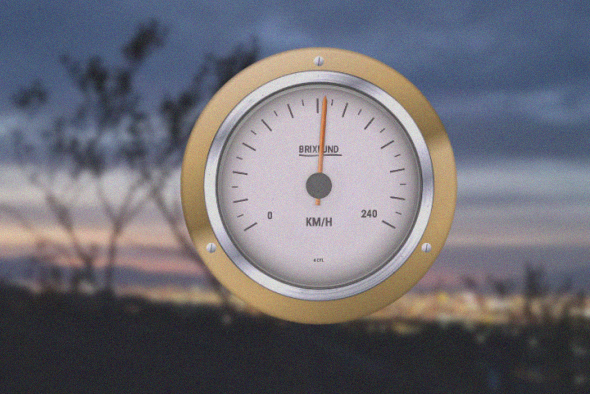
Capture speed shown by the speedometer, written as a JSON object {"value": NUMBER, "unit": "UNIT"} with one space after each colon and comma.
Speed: {"value": 125, "unit": "km/h"}
